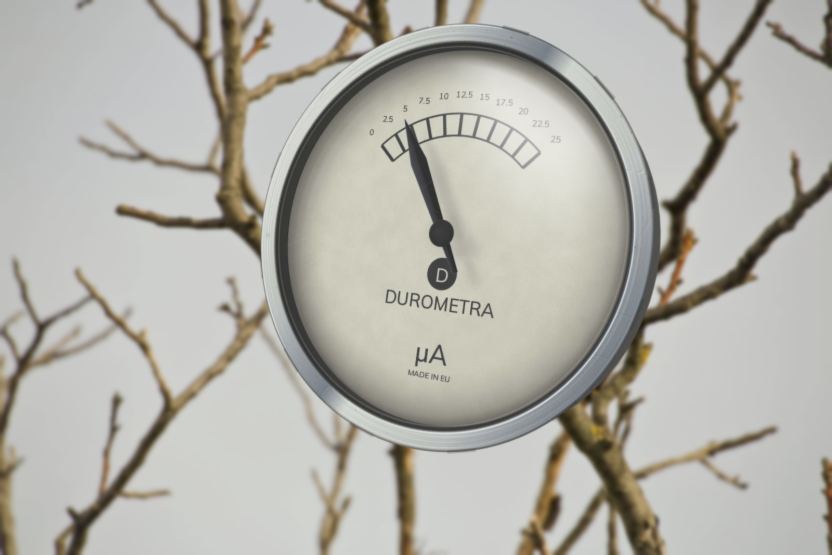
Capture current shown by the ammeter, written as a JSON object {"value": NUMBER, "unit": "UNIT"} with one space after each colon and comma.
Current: {"value": 5, "unit": "µA"}
